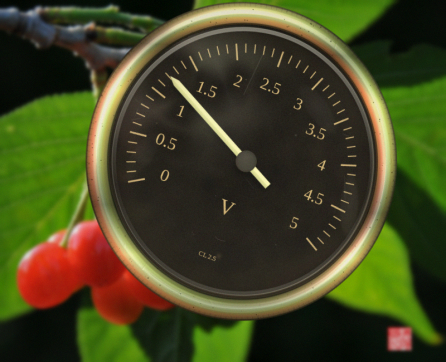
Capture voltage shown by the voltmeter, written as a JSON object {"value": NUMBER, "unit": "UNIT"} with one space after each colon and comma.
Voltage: {"value": 1.2, "unit": "V"}
